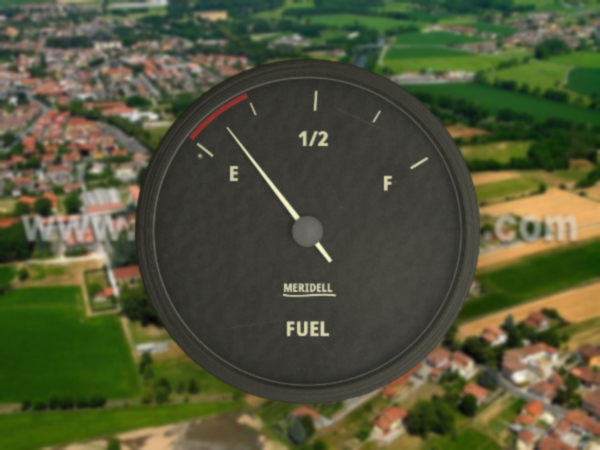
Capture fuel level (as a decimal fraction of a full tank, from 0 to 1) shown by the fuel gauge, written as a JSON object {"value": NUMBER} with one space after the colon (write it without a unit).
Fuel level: {"value": 0.125}
